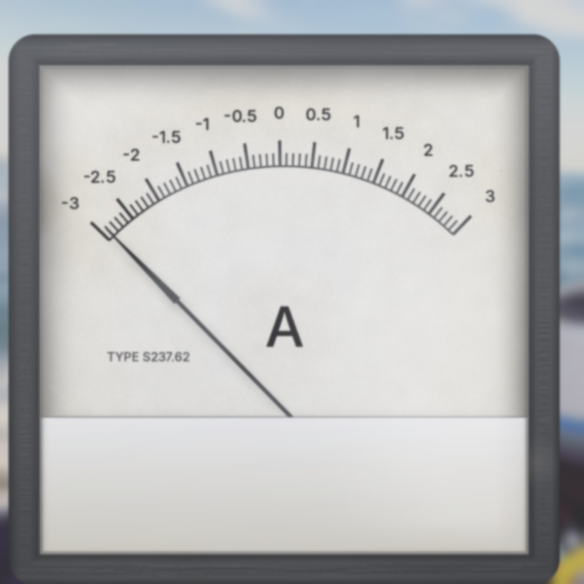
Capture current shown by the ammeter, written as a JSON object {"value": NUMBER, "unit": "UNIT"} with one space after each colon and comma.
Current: {"value": -2.9, "unit": "A"}
